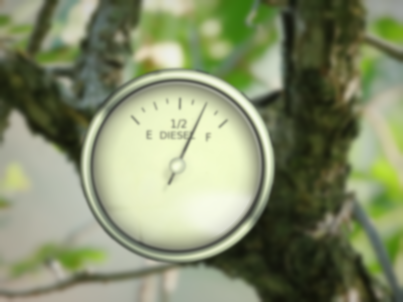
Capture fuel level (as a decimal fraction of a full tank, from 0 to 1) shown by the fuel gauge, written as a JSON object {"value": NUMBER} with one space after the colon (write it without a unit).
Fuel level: {"value": 0.75}
